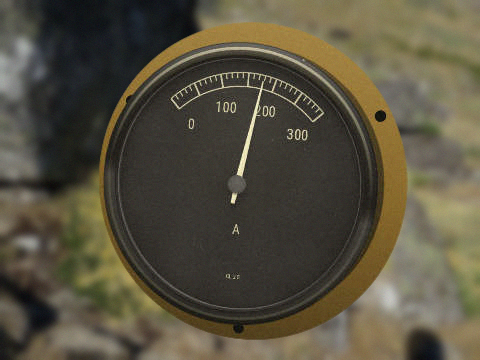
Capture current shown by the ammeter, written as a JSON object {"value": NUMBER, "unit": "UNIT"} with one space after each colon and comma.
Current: {"value": 180, "unit": "A"}
